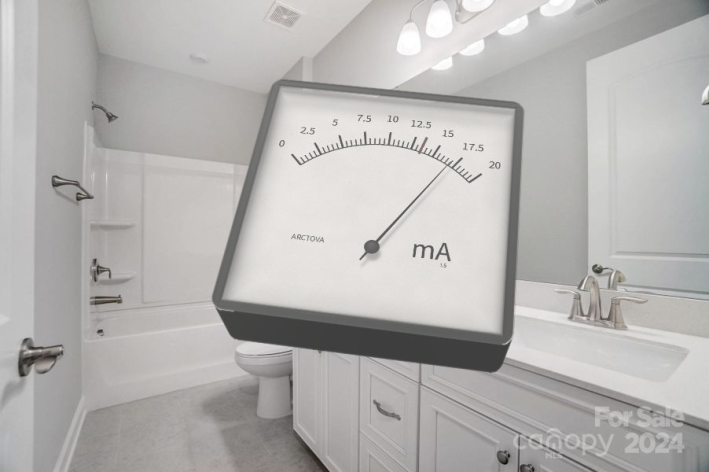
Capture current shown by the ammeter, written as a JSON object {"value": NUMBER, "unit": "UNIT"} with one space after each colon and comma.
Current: {"value": 17, "unit": "mA"}
